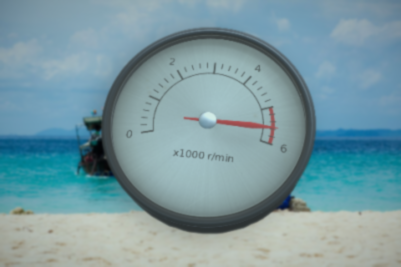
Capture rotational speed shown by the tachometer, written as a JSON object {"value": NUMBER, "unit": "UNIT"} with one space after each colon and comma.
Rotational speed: {"value": 5600, "unit": "rpm"}
